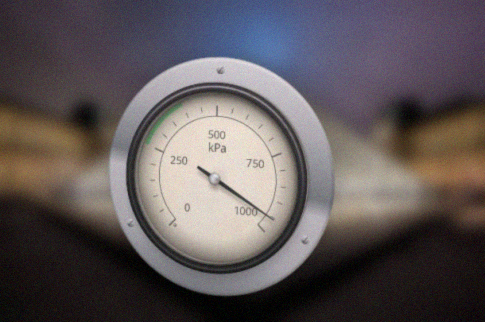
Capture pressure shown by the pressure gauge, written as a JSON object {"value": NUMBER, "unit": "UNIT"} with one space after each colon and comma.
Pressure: {"value": 950, "unit": "kPa"}
